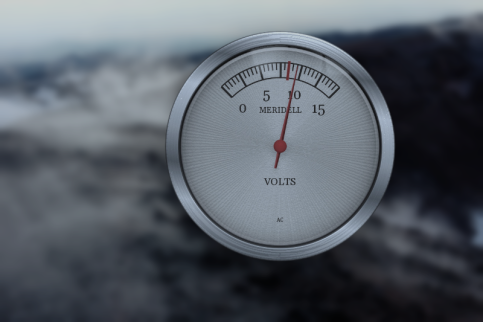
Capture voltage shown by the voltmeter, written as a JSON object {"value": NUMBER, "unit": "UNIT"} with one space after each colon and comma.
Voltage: {"value": 9.5, "unit": "V"}
